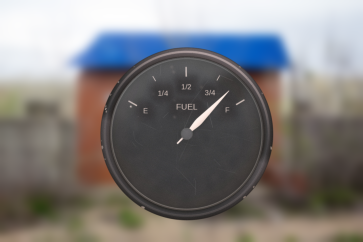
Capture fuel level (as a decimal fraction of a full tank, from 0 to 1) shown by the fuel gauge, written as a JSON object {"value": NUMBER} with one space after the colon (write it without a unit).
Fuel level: {"value": 0.875}
